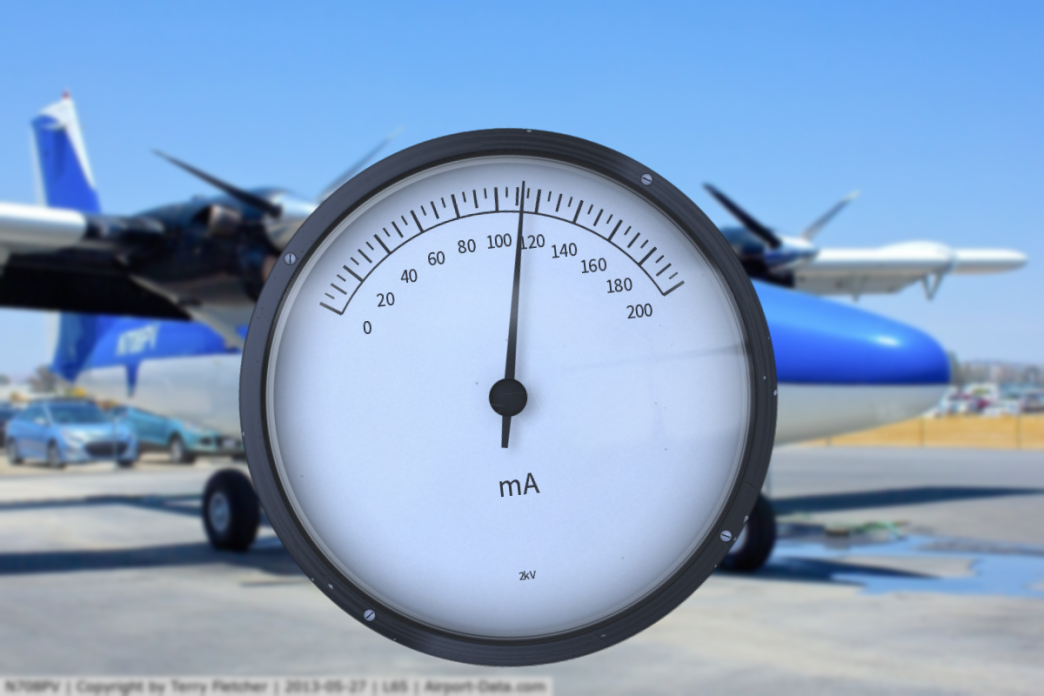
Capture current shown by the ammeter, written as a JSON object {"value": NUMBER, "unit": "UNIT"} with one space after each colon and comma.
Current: {"value": 112.5, "unit": "mA"}
